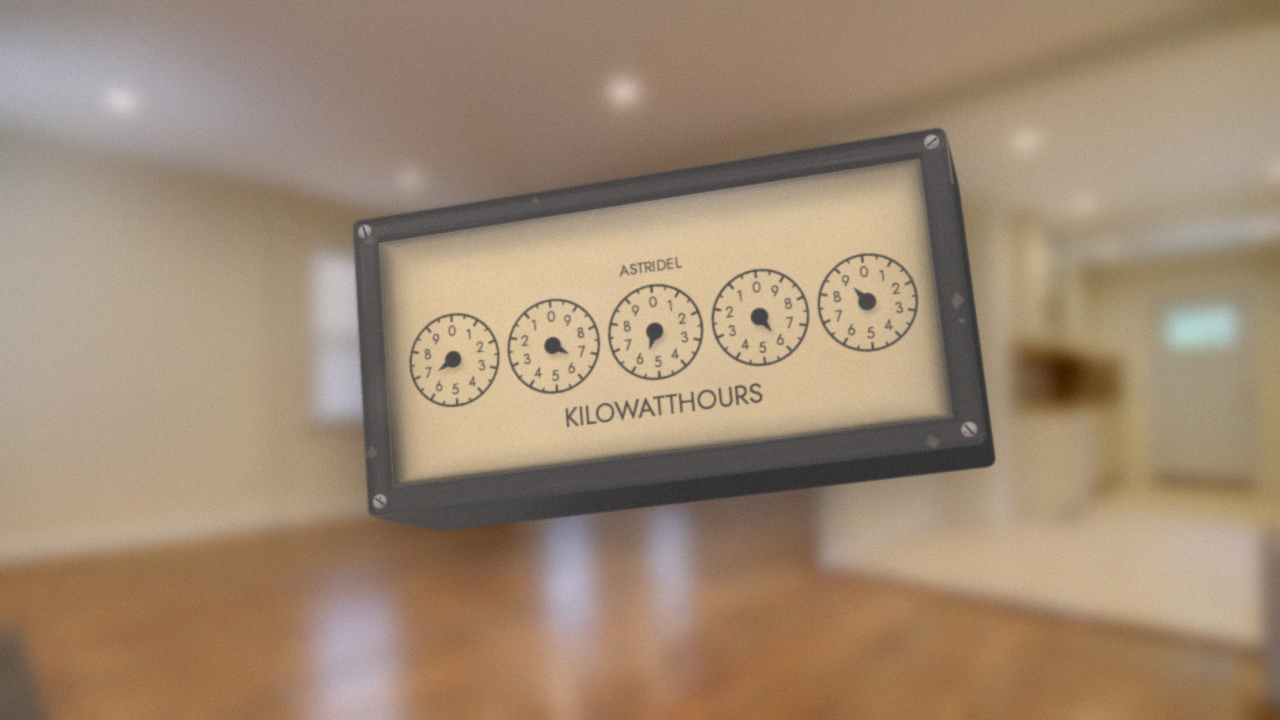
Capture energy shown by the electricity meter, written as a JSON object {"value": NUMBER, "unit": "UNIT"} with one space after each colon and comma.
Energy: {"value": 66559, "unit": "kWh"}
